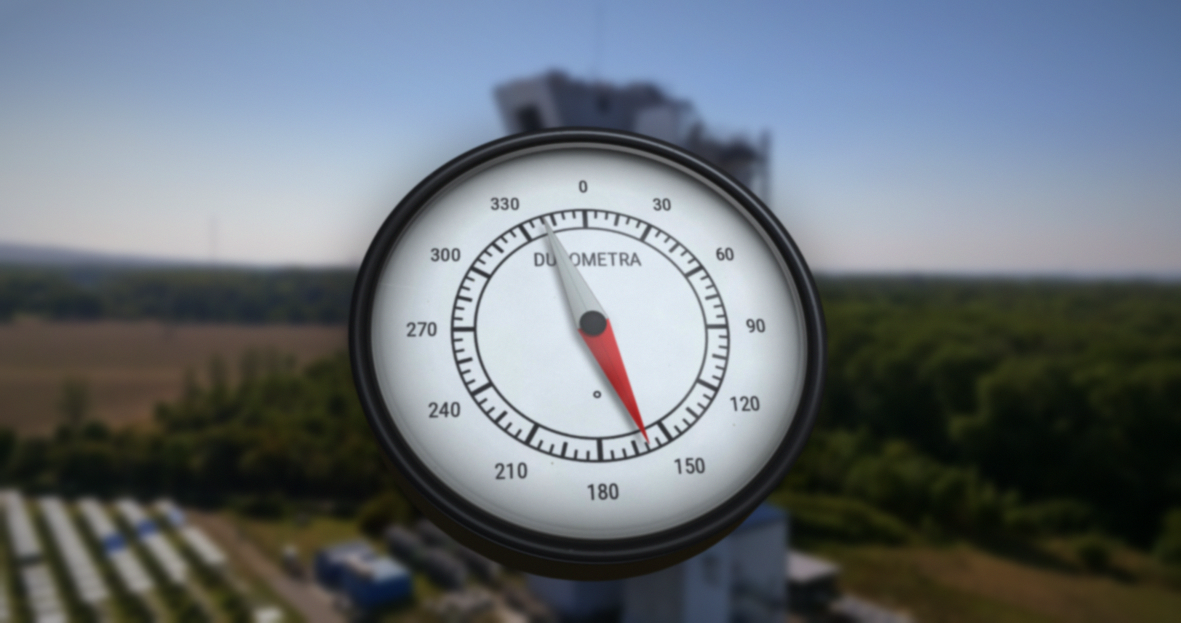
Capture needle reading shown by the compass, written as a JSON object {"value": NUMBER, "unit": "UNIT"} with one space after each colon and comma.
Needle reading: {"value": 160, "unit": "°"}
